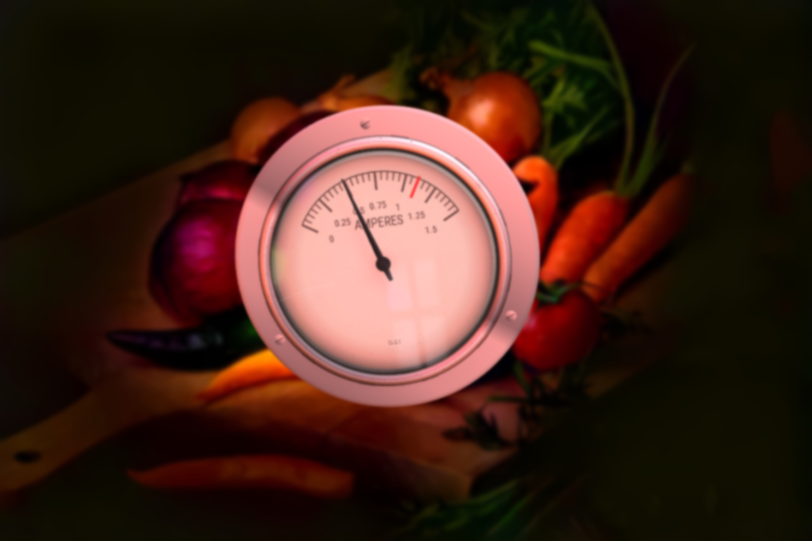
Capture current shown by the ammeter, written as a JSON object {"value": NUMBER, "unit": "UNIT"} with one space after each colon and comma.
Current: {"value": 0.5, "unit": "A"}
